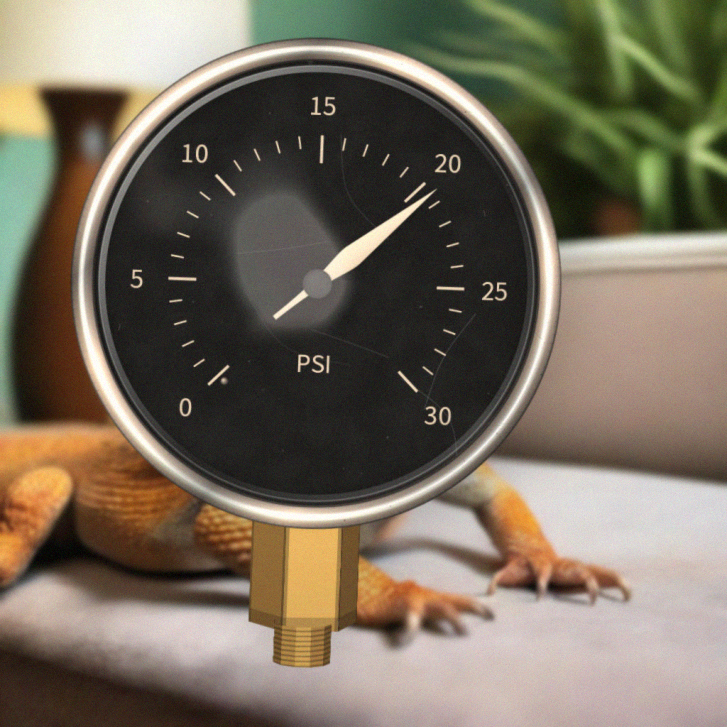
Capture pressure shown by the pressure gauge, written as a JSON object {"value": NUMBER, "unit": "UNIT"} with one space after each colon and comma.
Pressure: {"value": 20.5, "unit": "psi"}
